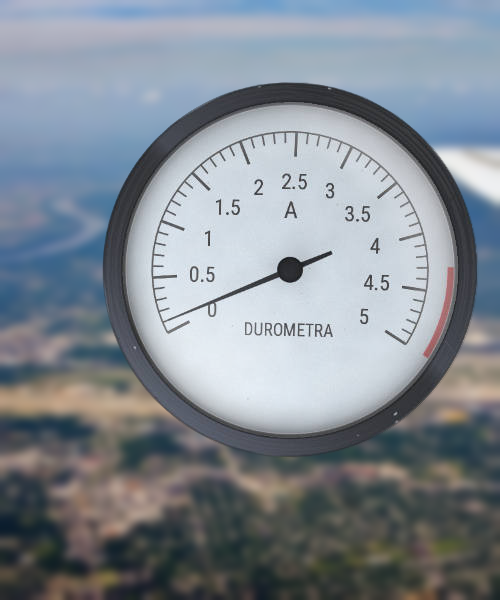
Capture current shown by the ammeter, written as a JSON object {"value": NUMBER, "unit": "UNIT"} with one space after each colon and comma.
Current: {"value": 0.1, "unit": "A"}
